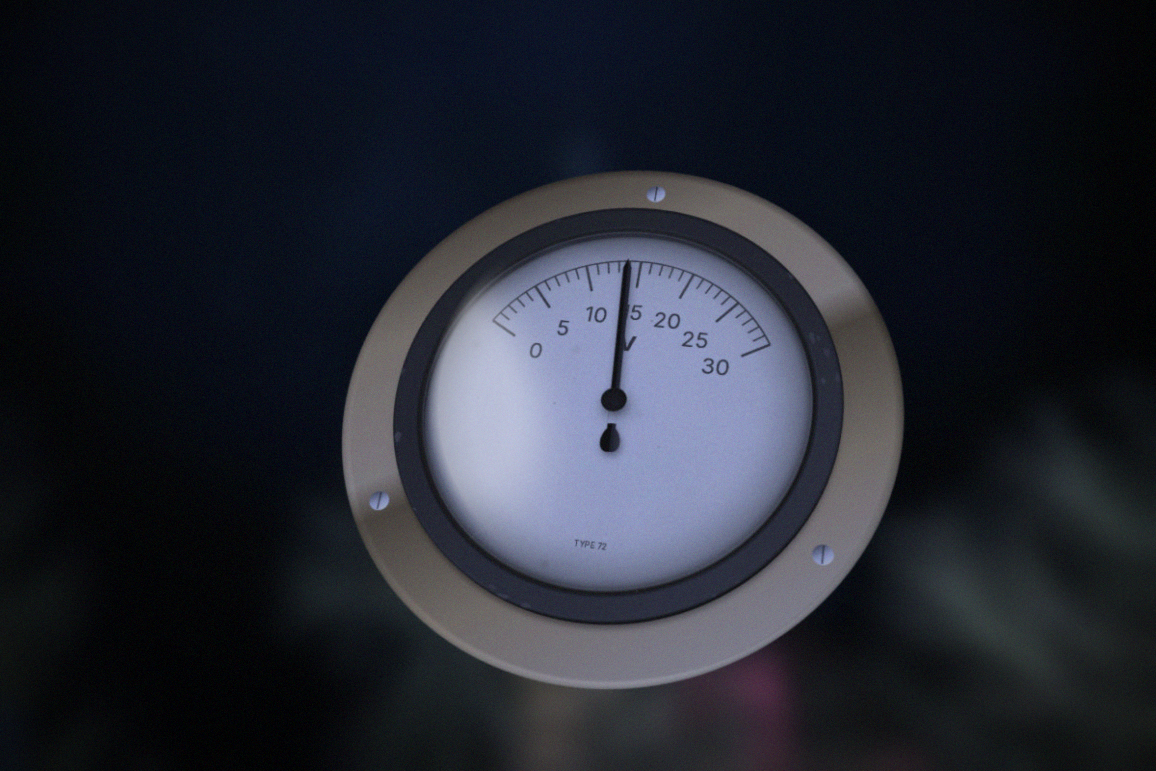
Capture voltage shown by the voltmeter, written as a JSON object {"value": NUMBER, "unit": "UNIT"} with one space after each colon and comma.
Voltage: {"value": 14, "unit": "V"}
